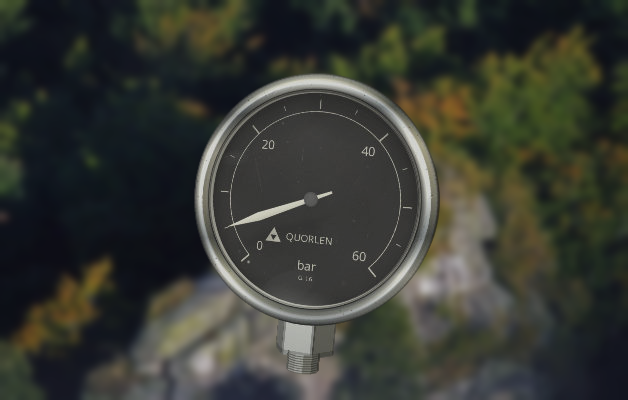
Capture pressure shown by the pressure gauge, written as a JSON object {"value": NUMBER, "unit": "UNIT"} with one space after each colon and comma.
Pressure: {"value": 5, "unit": "bar"}
